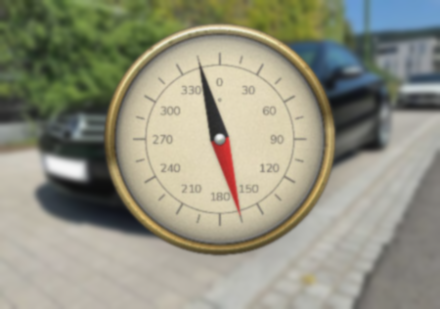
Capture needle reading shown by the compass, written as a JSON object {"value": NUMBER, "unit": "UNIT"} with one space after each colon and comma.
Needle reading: {"value": 165, "unit": "°"}
